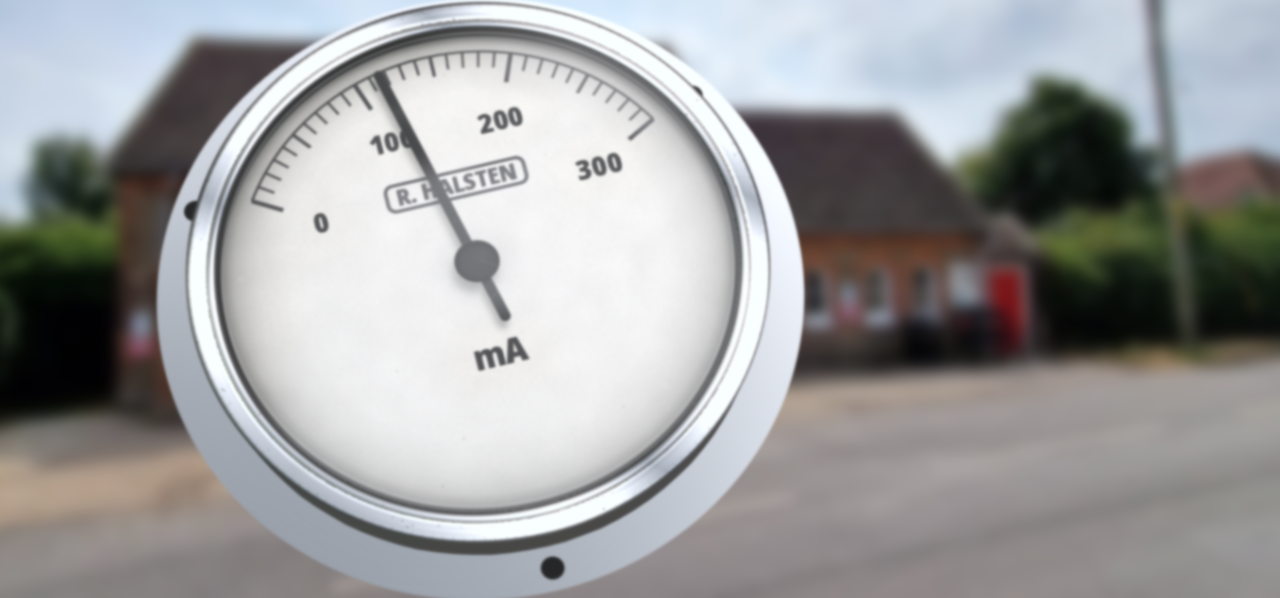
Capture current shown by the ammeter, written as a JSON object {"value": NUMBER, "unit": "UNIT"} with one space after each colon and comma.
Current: {"value": 115, "unit": "mA"}
